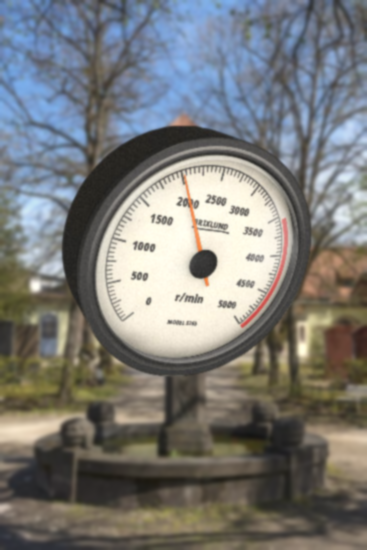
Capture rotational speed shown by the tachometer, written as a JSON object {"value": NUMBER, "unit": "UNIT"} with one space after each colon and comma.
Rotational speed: {"value": 2000, "unit": "rpm"}
